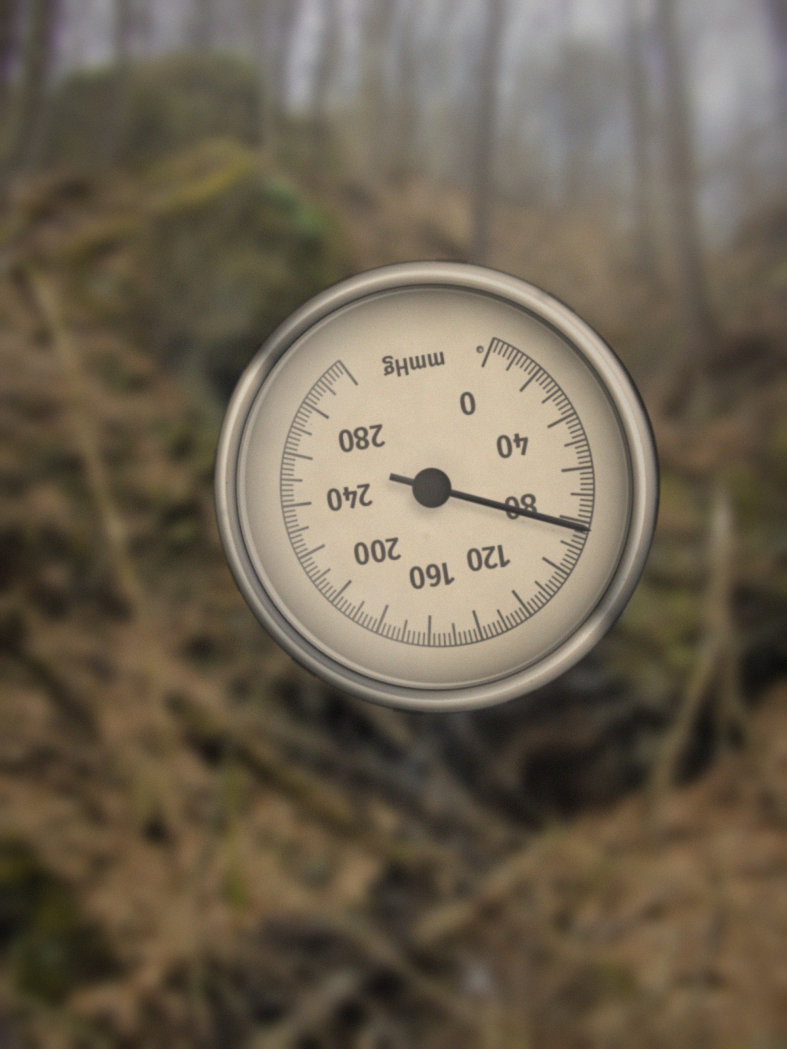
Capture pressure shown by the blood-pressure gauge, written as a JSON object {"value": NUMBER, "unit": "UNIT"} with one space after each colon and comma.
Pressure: {"value": 82, "unit": "mmHg"}
